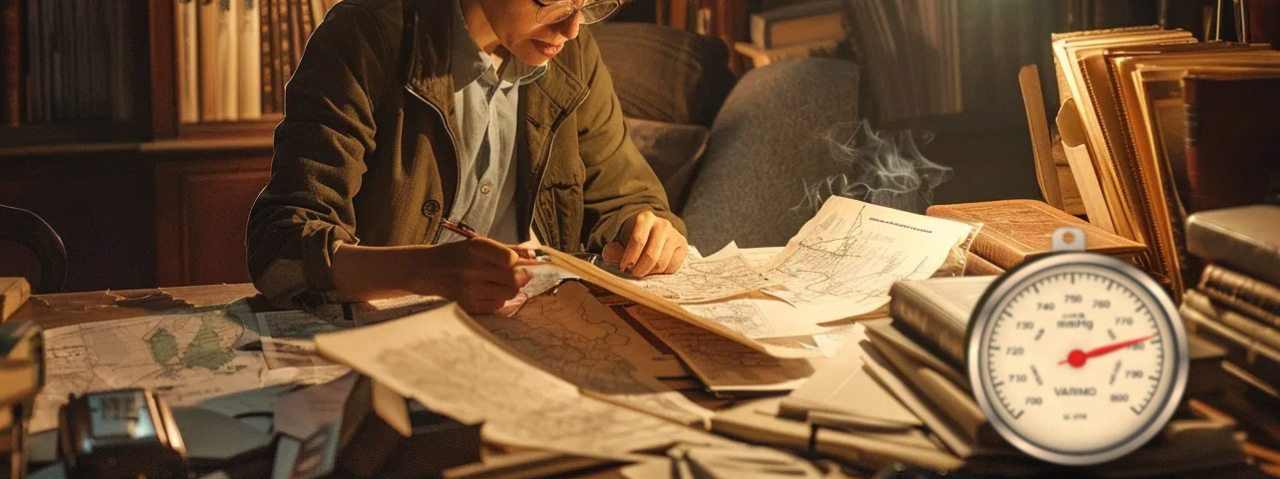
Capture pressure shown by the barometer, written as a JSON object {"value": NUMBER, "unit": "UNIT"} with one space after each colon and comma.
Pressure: {"value": 778, "unit": "mmHg"}
